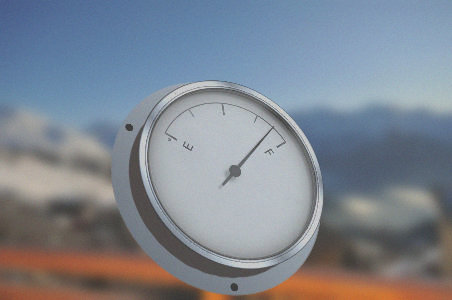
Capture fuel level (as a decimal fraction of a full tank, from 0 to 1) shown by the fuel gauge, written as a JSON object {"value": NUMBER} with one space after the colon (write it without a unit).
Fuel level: {"value": 0.875}
